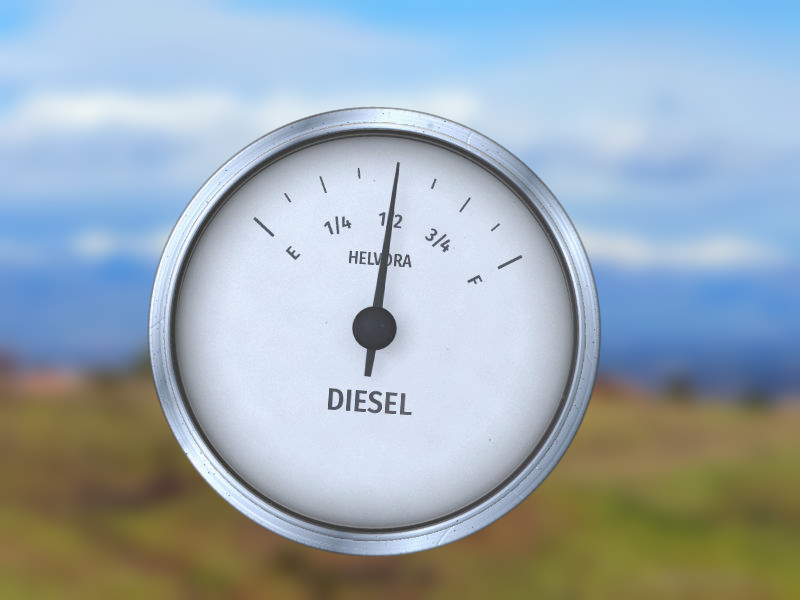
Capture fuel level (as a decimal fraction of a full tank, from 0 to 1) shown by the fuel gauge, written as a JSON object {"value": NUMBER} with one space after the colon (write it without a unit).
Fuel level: {"value": 0.5}
